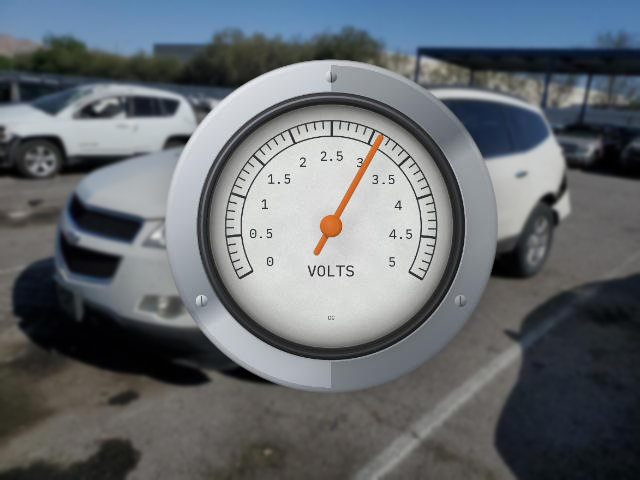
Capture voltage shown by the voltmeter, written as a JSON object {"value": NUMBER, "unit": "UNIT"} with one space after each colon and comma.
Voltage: {"value": 3.1, "unit": "V"}
